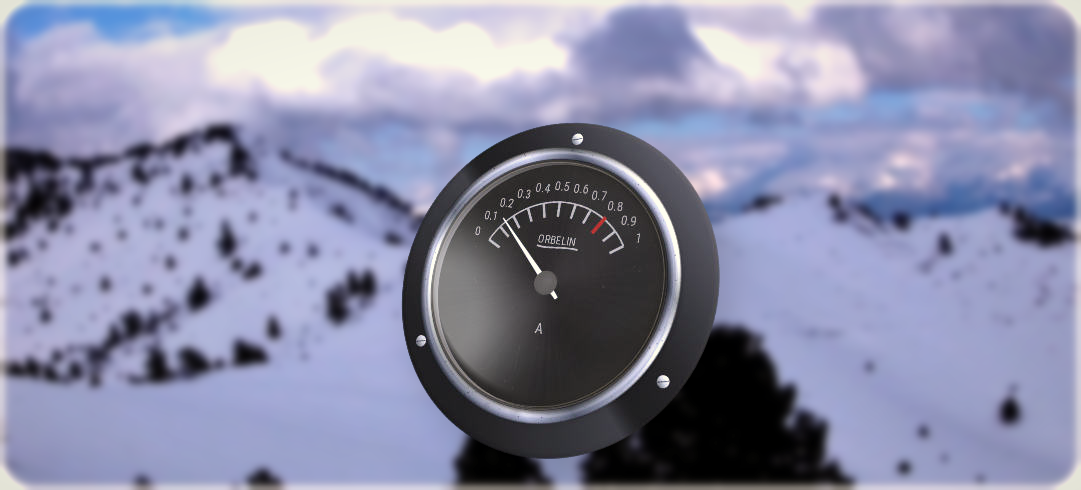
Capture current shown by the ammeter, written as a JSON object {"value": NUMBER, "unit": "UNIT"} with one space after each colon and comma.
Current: {"value": 0.15, "unit": "A"}
